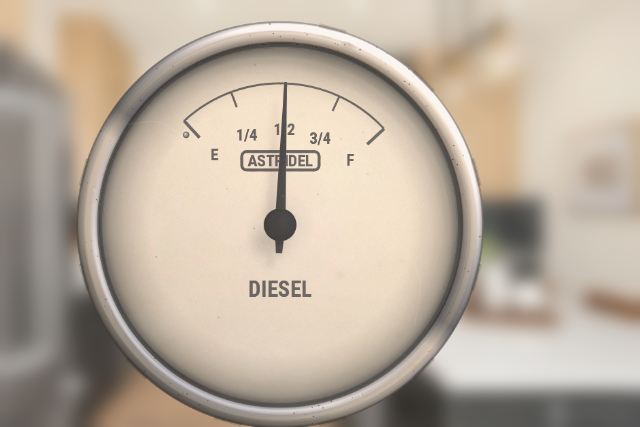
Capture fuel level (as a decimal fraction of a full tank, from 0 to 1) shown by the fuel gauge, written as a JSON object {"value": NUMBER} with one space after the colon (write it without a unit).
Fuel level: {"value": 0.5}
